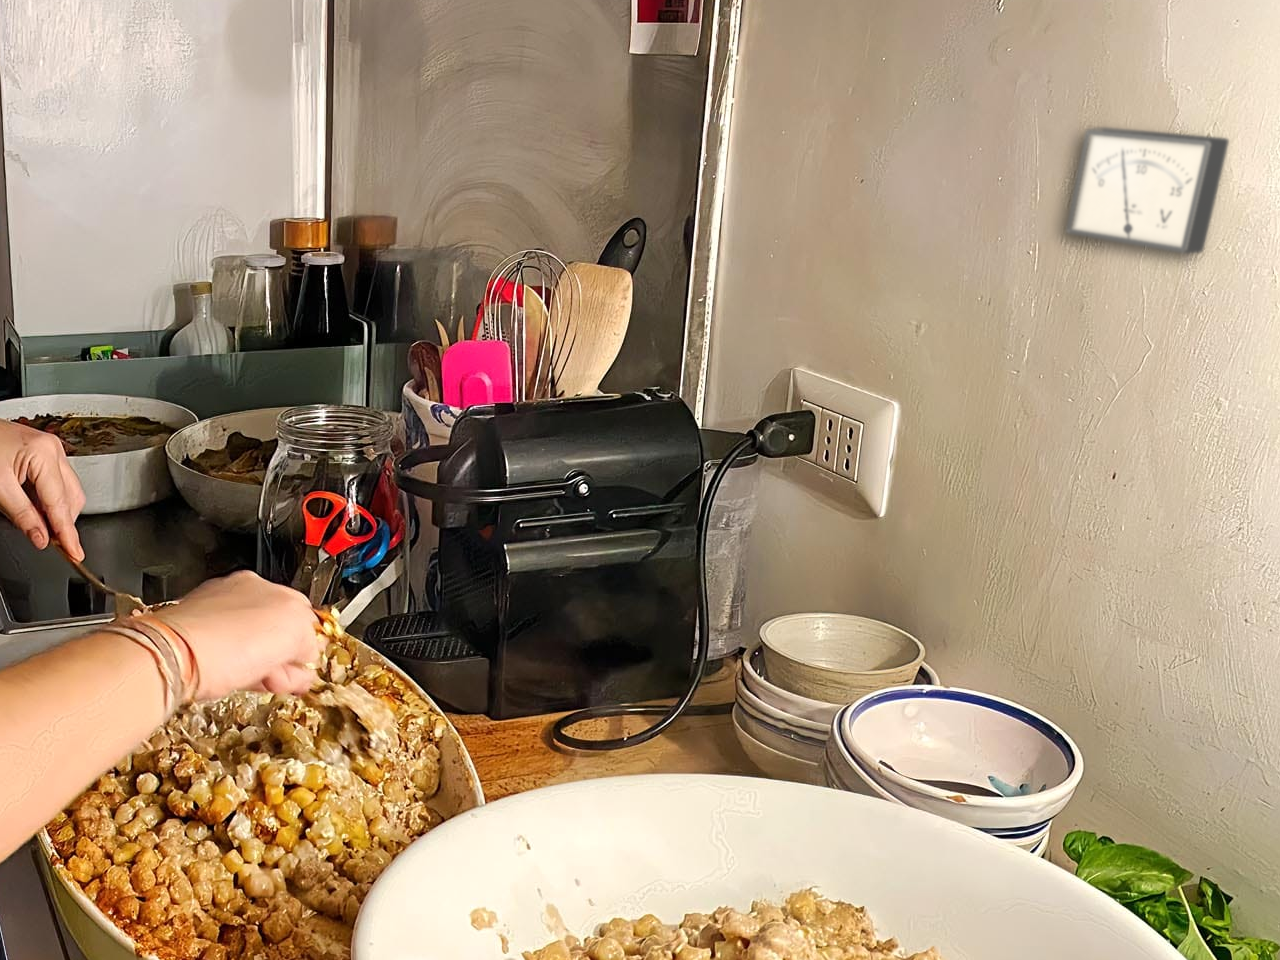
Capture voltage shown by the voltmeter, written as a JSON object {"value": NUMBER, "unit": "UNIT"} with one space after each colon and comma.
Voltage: {"value": 7.5, "unit": "V"}
